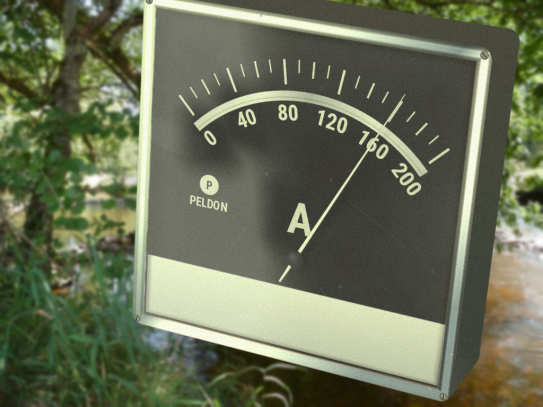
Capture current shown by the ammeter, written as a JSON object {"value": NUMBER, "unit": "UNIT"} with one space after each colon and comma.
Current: {"value": 160, "unit": "A"}
